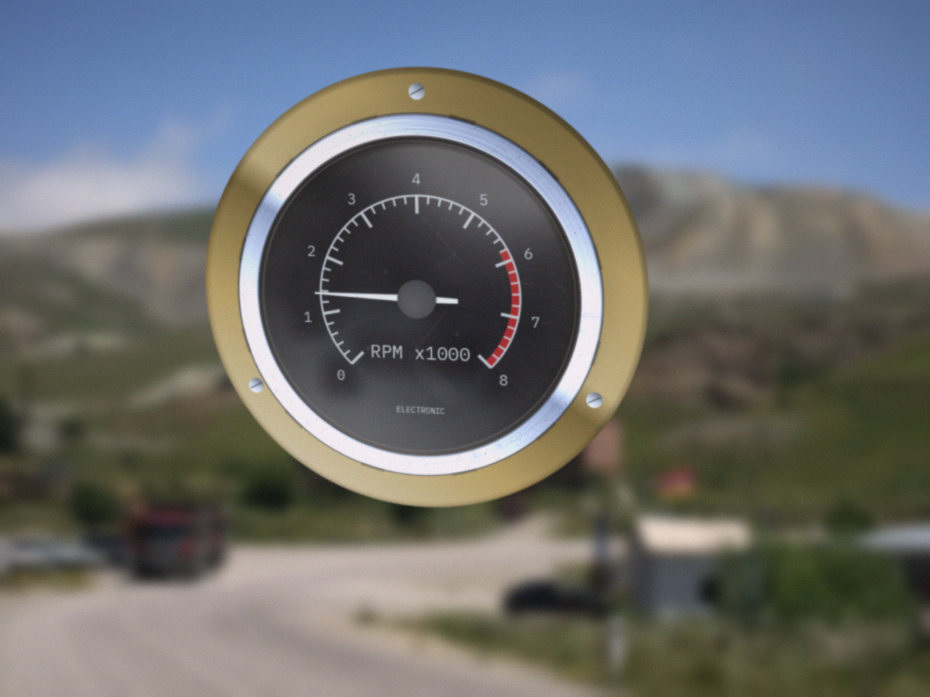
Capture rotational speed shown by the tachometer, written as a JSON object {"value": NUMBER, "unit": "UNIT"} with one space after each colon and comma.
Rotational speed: {"value": 1400, "unit": "rpm"}
